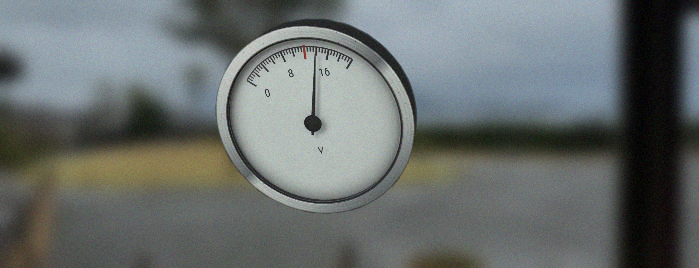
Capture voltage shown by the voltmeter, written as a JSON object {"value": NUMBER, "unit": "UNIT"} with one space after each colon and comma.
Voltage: {"value": 14, "unit": "V"}
